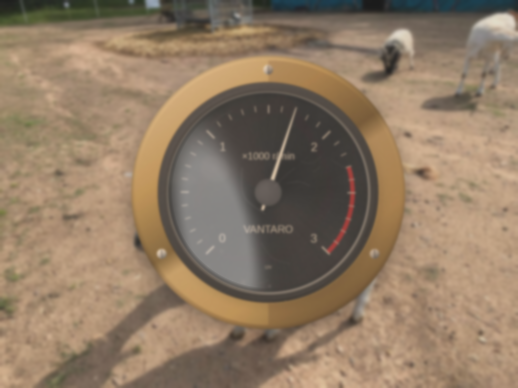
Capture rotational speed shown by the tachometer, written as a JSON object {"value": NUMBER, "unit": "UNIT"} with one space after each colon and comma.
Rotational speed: {"value": 1700, "unit": "rpm"}
